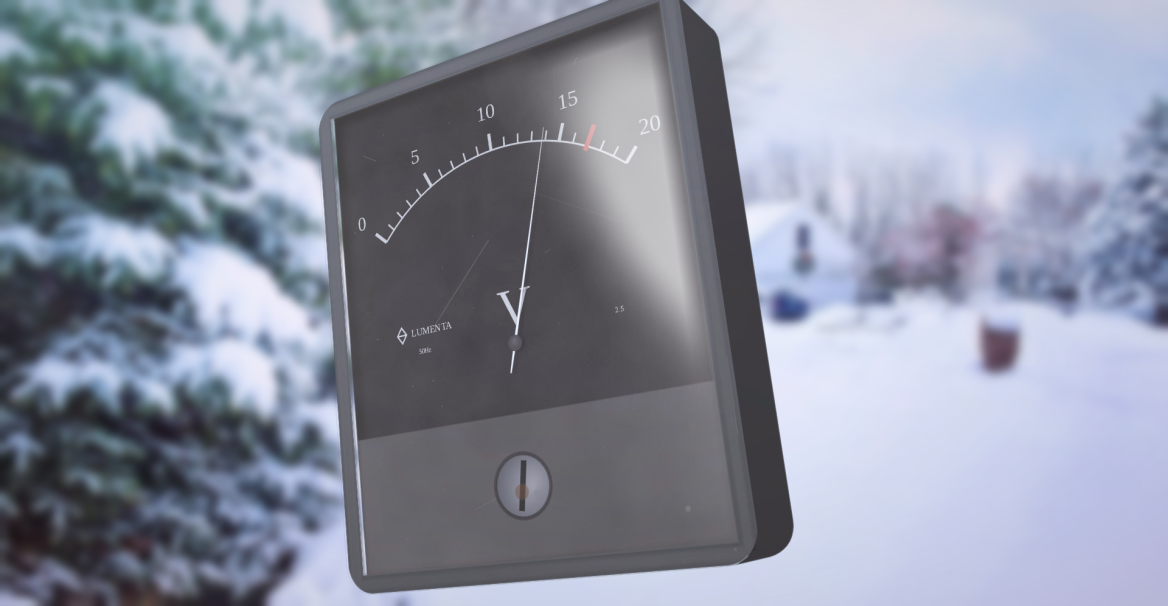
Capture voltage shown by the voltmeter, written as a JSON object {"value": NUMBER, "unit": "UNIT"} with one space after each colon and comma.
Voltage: {"value": 14, "unit": "V"}
